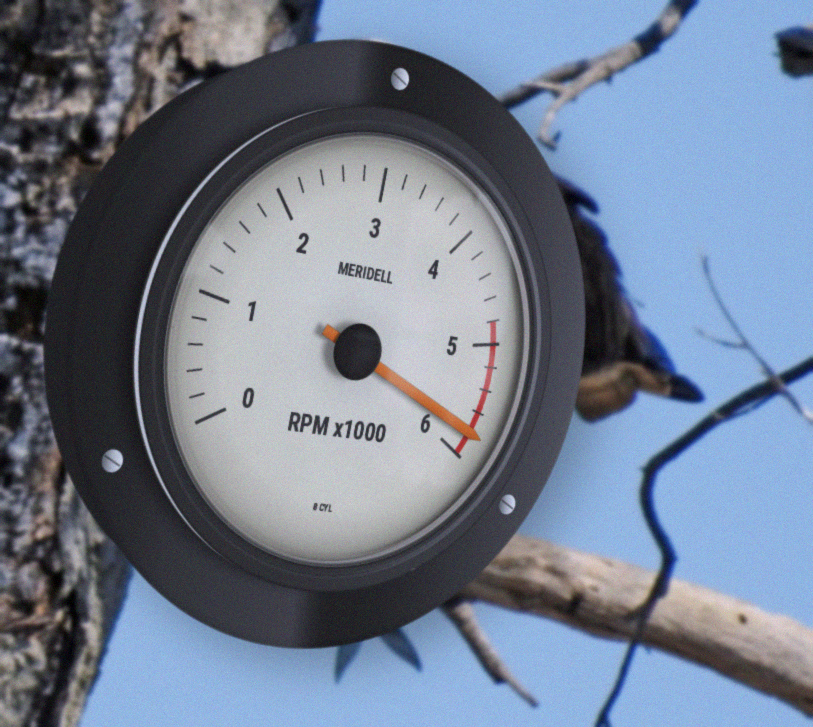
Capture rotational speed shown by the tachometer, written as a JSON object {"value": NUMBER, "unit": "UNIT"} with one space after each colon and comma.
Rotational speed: {"value": 5800, "unit": "rpm"}
